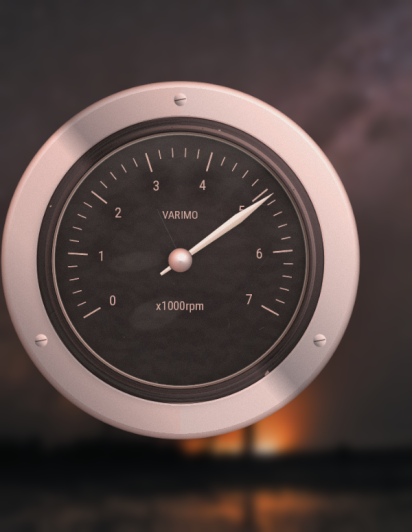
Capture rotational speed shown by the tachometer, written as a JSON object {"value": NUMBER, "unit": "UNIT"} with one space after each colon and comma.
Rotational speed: {"value": 5100, "unit": "rpm"}
